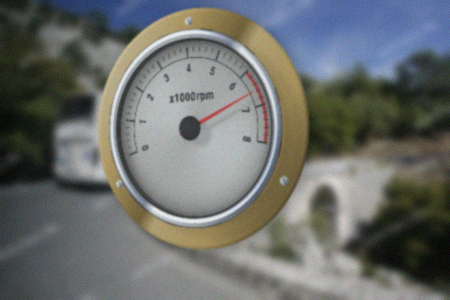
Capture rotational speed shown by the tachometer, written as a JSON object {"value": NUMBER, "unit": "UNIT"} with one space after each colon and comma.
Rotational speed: {"value": 6600, "unit": "rpm"}
